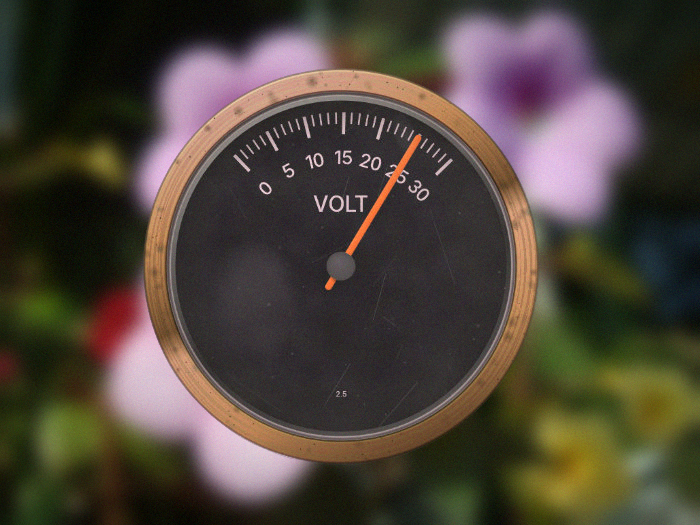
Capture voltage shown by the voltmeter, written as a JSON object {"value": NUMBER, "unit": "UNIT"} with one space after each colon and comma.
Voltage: {"value": 25, "unit": "V"}
